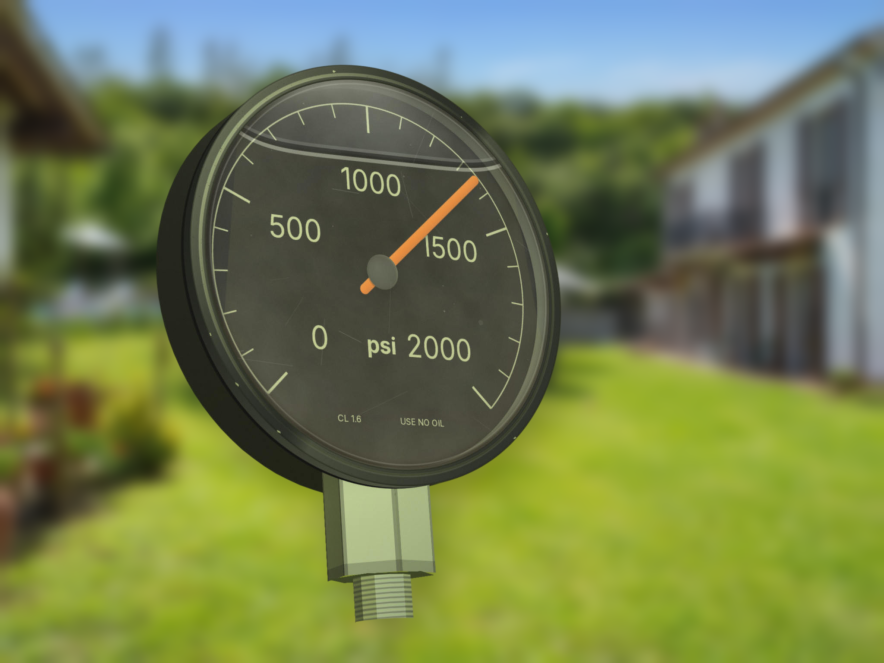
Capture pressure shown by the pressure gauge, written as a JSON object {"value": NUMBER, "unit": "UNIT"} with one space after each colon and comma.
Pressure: {"value": 1350, "unit": "psi"}
